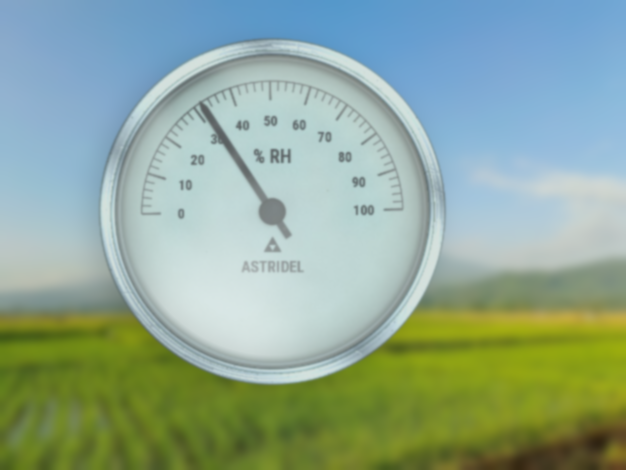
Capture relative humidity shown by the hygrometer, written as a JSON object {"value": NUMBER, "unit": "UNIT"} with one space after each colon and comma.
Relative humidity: {"value": 32, "unit": "%"}
